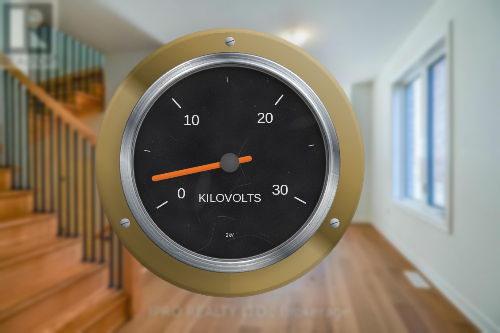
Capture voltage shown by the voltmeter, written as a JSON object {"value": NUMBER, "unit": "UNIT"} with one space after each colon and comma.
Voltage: {"value": 2.5, "unit": "kV"}
